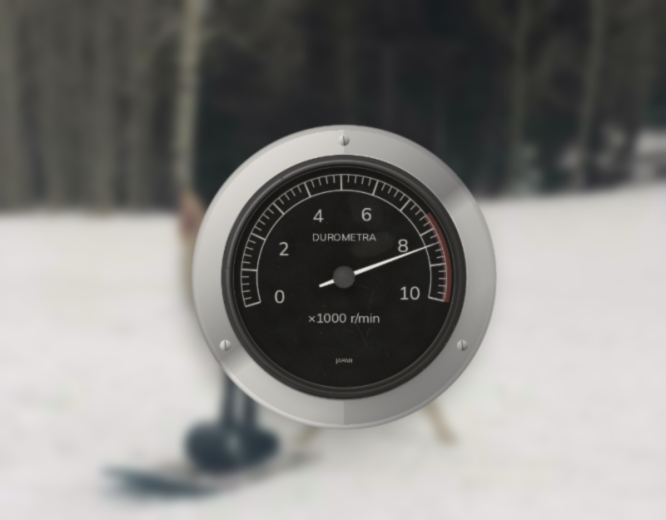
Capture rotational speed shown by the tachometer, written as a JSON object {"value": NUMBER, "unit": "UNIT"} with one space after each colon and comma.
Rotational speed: {"value": 8400, "unit": "rpm"}
